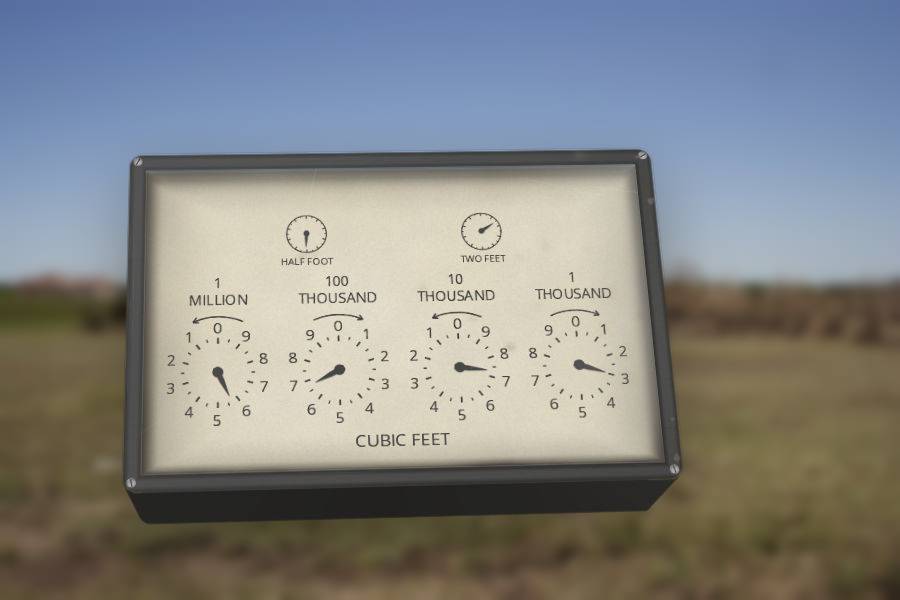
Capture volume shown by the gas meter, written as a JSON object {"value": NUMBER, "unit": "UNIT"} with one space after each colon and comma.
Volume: {"value": 567300, "unit": "ft³"}
